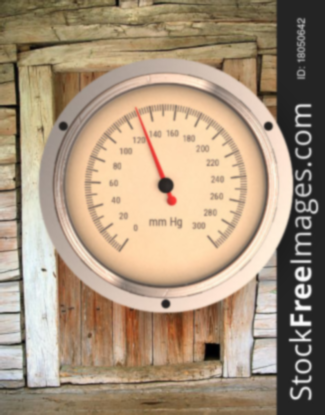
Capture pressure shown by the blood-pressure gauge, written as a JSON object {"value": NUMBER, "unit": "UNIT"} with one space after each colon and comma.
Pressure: {"value": 130, "unit": "mmHg"}
